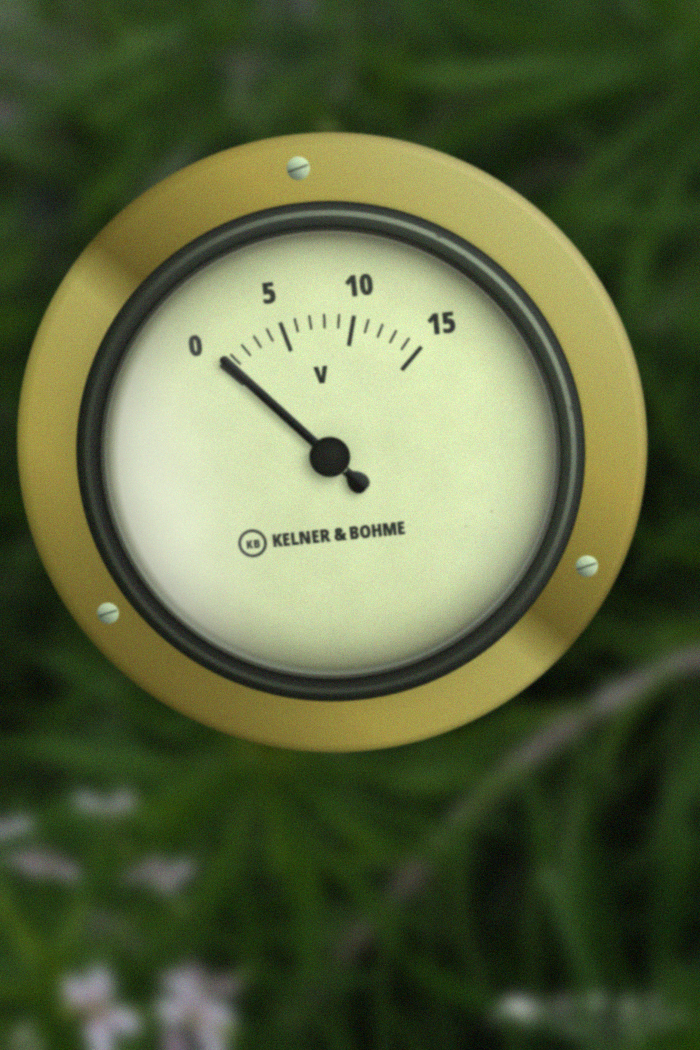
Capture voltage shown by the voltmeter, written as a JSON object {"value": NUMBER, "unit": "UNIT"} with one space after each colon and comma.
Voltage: {"value": 0.5, "unit": "V"}
